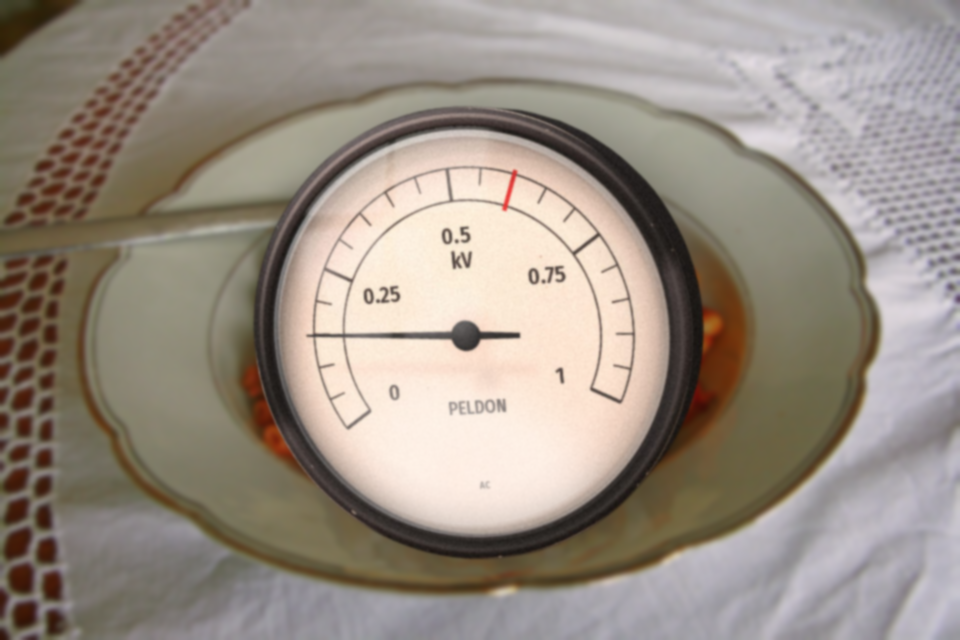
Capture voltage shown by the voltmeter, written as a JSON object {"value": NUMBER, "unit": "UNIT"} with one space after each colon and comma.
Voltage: {"value": 0.15, "unit": "kV"}
